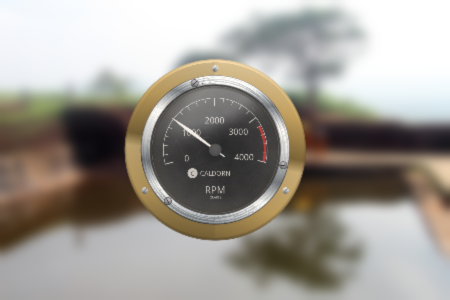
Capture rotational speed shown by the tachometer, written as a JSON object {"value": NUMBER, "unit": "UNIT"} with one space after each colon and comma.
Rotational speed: {"value": 1000, "unit": "rpm"}
